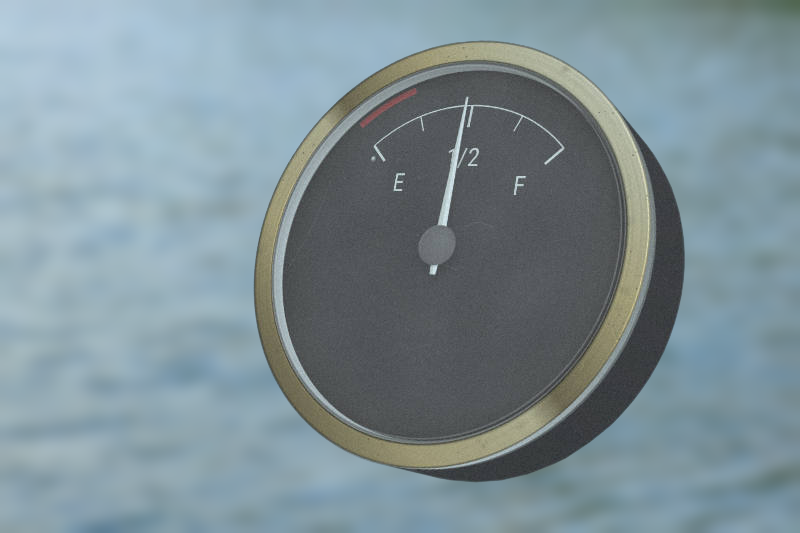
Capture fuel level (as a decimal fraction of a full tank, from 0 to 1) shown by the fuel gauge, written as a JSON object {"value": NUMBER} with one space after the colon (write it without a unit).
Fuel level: {"value": 0.5}
